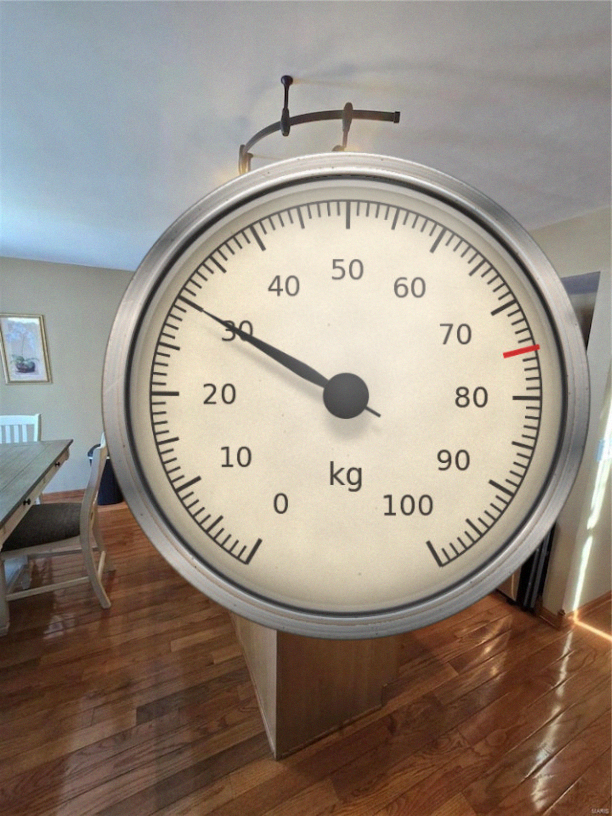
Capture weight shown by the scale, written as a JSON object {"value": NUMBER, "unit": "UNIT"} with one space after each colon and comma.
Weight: {"value": 30, "unit": "kg"}
